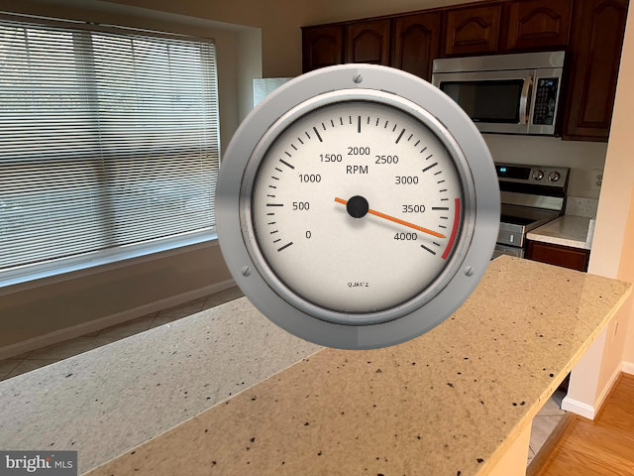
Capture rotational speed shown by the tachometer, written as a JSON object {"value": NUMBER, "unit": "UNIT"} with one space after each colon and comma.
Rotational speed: {"value": 3800, "unit": "rpm"}
